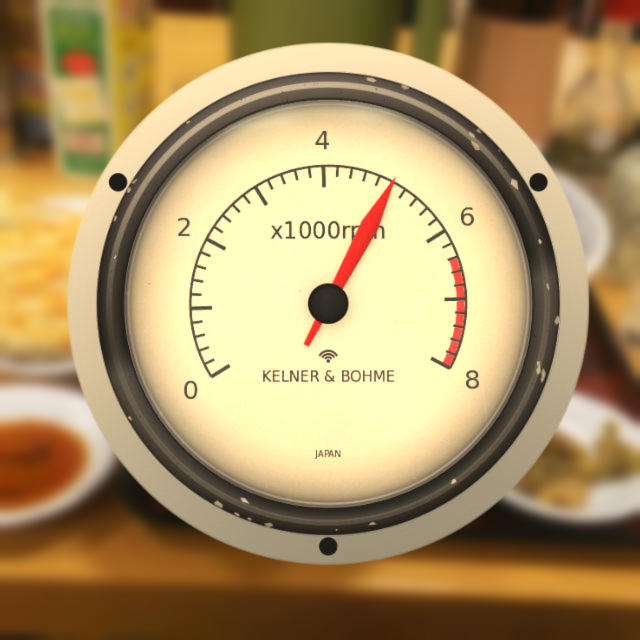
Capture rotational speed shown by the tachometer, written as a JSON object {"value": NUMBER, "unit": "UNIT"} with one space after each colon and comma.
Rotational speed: {"value": 5000, "unit": "rpm"}
